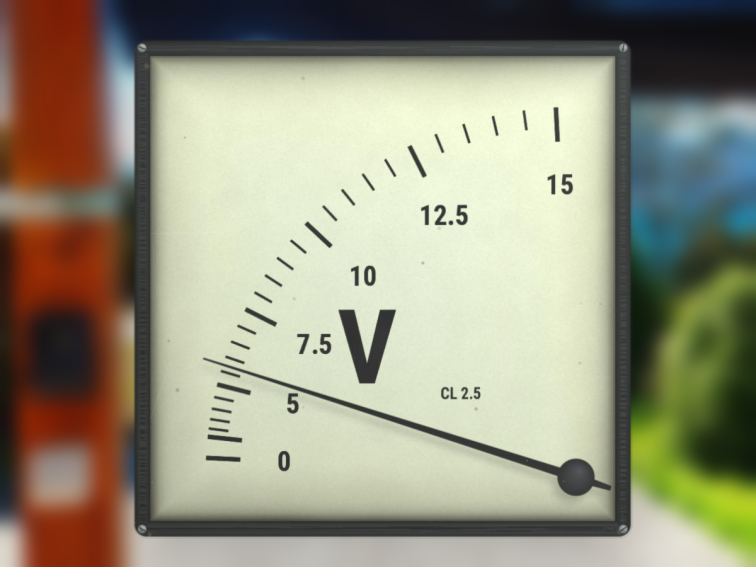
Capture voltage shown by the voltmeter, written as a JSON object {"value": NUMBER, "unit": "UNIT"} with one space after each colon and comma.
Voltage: {"value": 5.75, "unit": "V"}
